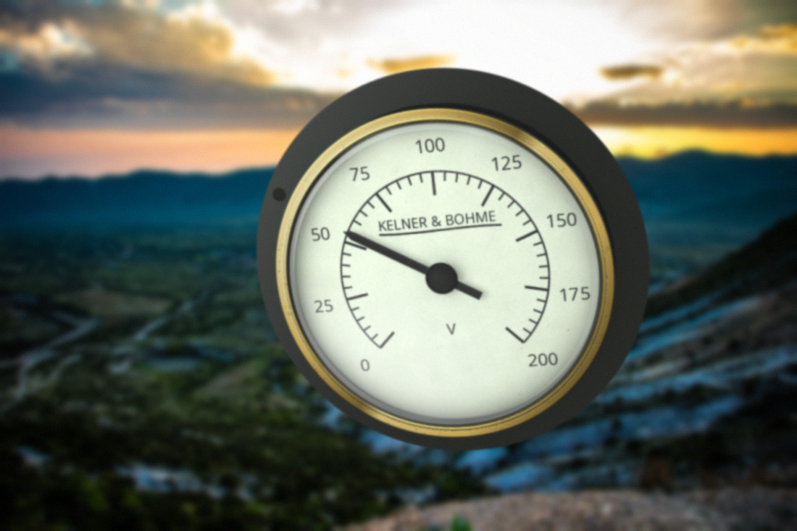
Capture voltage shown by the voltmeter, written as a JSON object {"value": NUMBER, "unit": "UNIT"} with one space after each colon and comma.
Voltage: {"value": 55, "unit": "V"}
